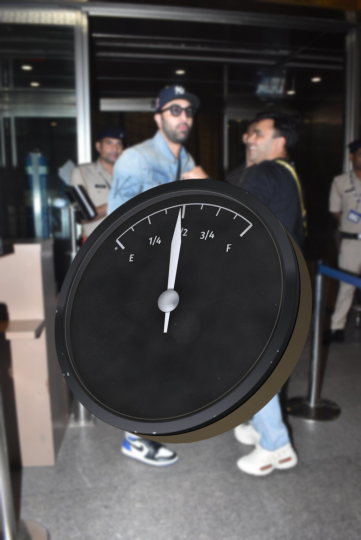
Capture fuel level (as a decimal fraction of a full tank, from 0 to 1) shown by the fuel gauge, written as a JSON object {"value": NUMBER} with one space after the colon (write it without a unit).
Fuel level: {"value": 0.5}
